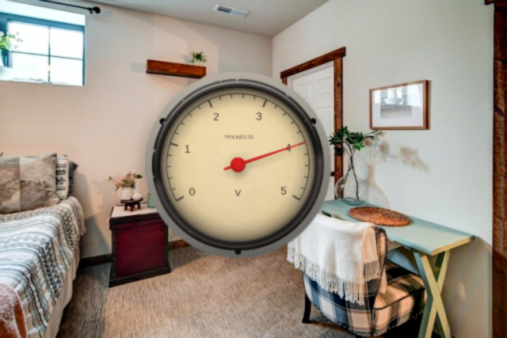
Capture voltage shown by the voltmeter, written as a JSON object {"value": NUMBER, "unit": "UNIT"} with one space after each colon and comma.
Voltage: {"value": 4, "unit": "V"}
